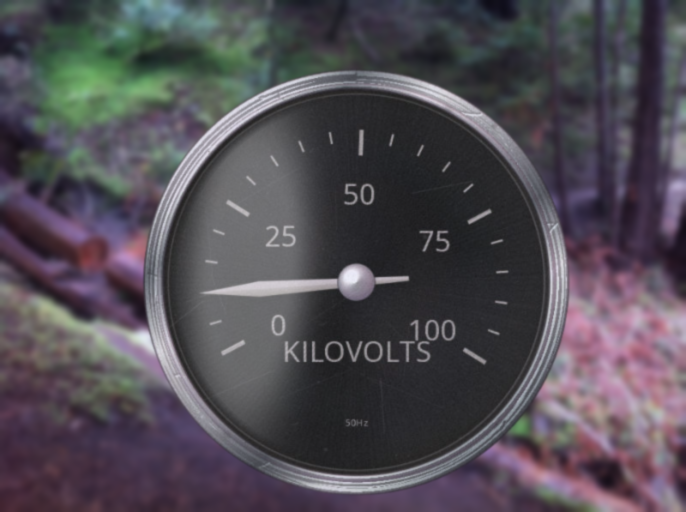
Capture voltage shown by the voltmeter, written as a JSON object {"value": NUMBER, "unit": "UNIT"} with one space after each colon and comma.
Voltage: {"value": 10, "unit": "kV"}
